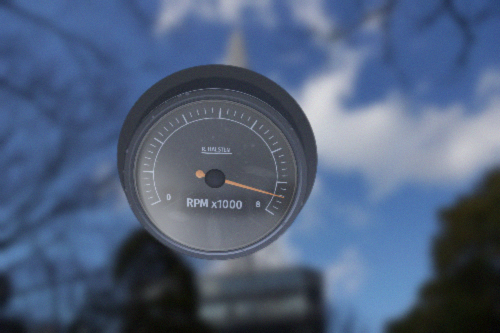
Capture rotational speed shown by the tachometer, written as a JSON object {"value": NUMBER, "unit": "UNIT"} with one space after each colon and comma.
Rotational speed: {"value": 7400, "unit": "rpm"}
